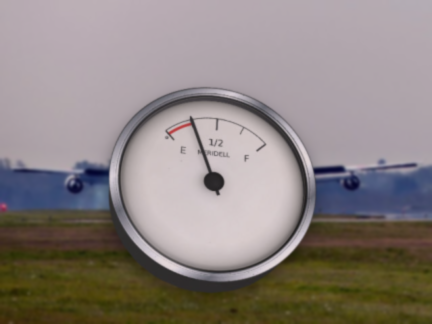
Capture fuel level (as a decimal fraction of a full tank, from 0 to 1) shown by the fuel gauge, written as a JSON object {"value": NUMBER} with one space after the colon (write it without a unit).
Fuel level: {"value": 0.25}
